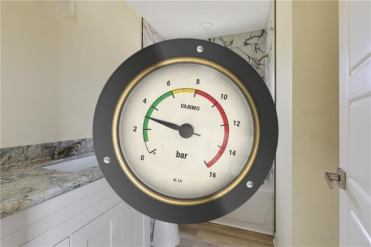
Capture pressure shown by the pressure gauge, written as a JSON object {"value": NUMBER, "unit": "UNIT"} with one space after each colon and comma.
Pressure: {"value": 3, "unit": "bar"}
